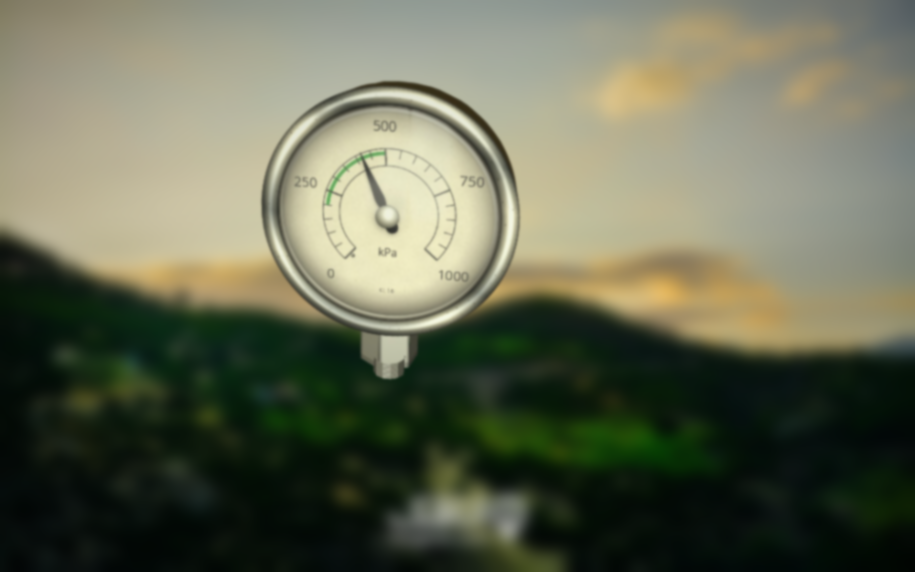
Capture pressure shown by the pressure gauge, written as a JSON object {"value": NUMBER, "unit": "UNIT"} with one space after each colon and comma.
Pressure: {"value": 425, "unit": "kPa"}
